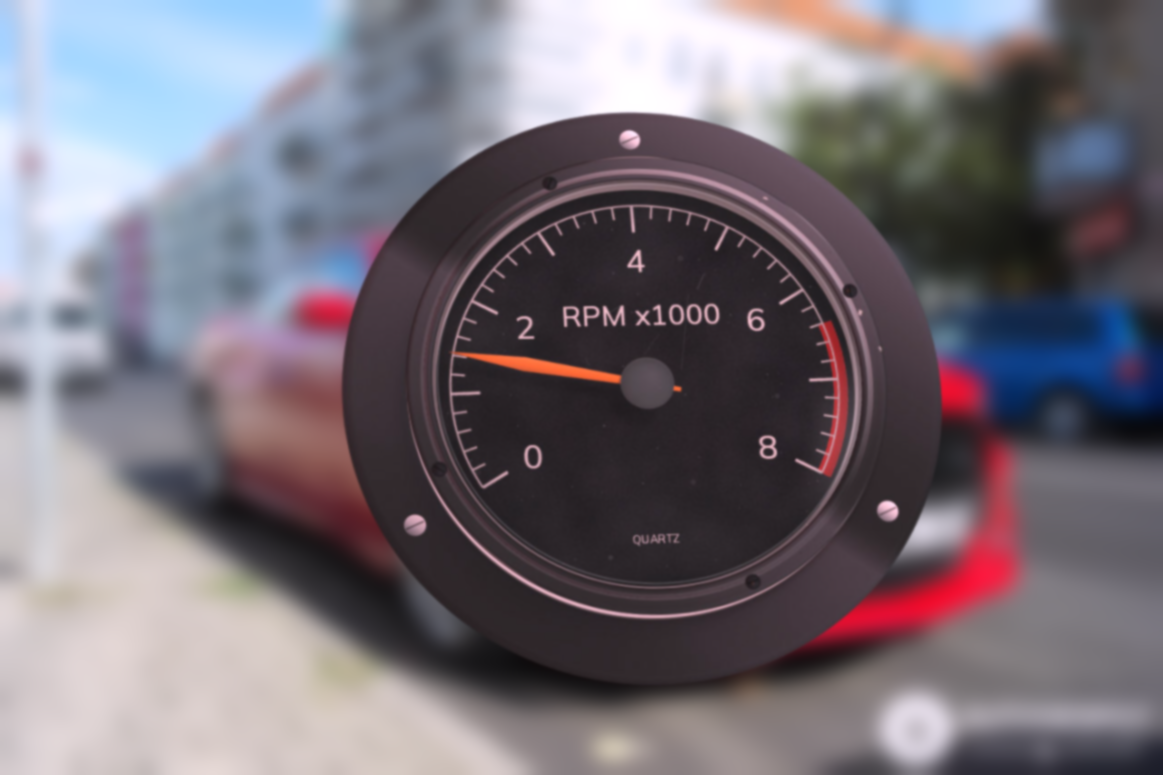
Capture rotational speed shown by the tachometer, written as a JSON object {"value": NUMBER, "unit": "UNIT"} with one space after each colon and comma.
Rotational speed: {"value": 1400, "unit": "rpm"}
